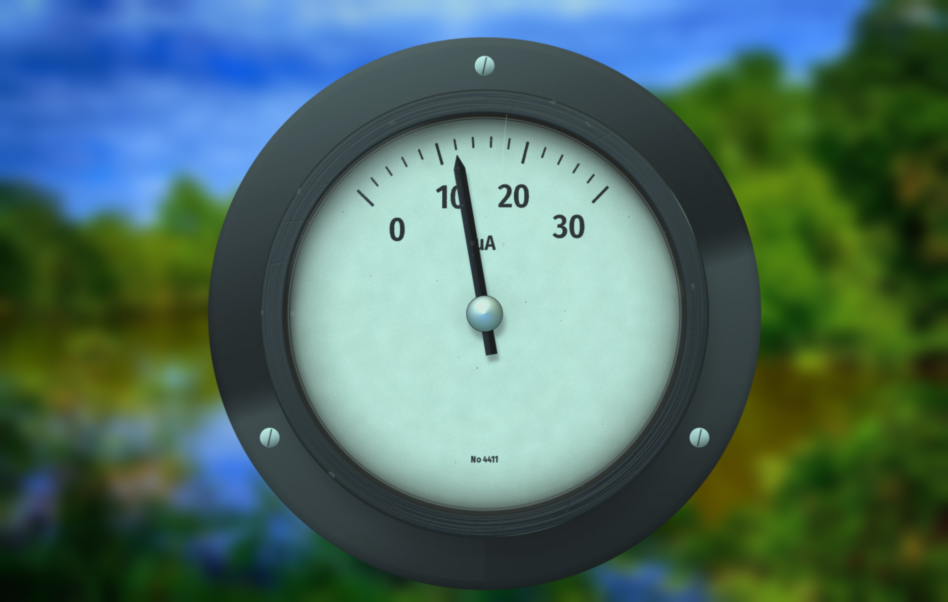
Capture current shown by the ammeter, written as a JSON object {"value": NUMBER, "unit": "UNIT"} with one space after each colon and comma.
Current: {"value": 12, "unit": "µA"}
